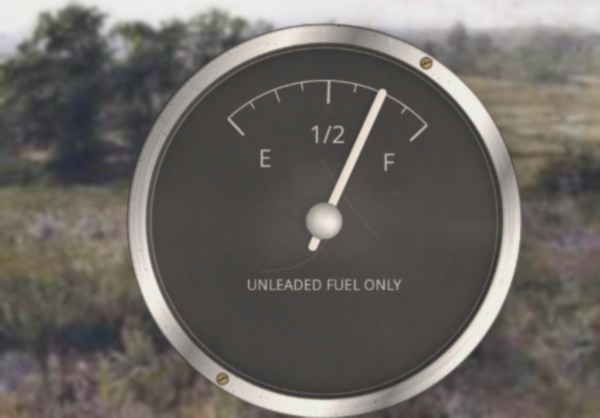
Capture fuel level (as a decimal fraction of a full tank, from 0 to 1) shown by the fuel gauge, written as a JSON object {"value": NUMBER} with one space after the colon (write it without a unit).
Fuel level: {"value": 0.75}
